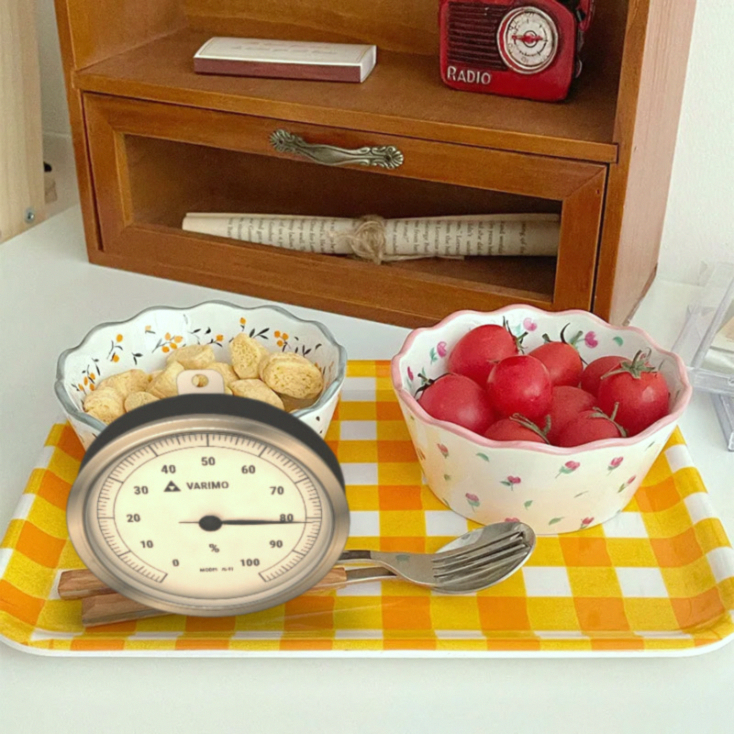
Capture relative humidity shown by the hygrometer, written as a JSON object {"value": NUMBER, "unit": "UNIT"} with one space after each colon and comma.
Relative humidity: {"value": 80, "unit": "%"}
